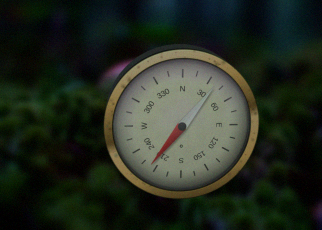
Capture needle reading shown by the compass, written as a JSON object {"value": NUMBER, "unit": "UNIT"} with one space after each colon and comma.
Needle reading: {"value": 217.5, "unit": "°"}
